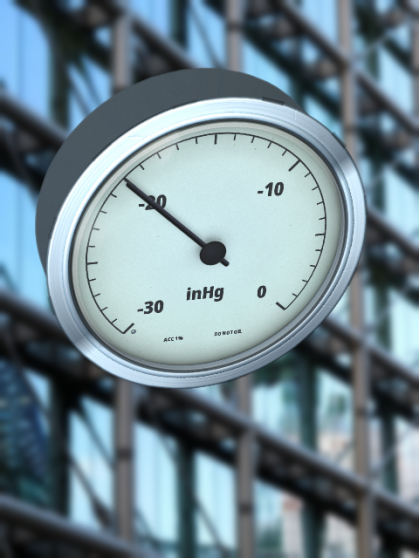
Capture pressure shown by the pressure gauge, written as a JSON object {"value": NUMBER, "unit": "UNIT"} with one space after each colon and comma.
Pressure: {"value": -20, "unit": "inHg"}
